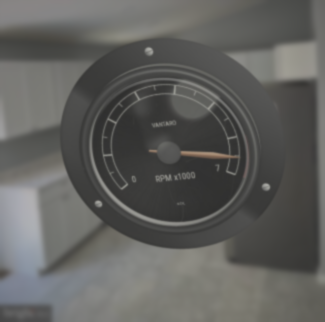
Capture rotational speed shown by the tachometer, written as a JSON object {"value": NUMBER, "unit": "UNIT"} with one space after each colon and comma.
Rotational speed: {"value": 6500, "unit": "rpm"}
